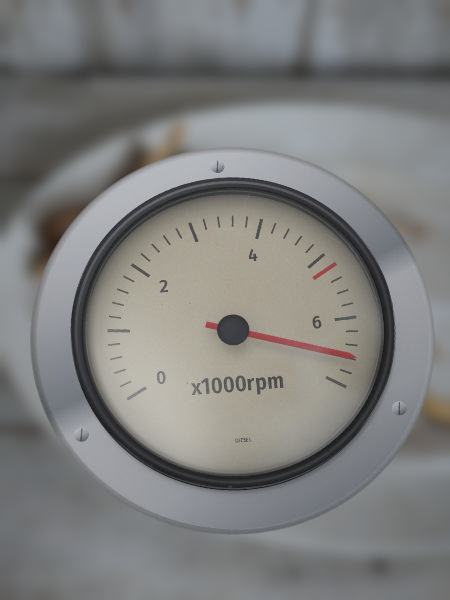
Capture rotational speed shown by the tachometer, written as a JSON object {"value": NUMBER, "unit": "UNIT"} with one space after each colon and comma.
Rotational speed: {"value": 6600, "unit": "rpm"}
